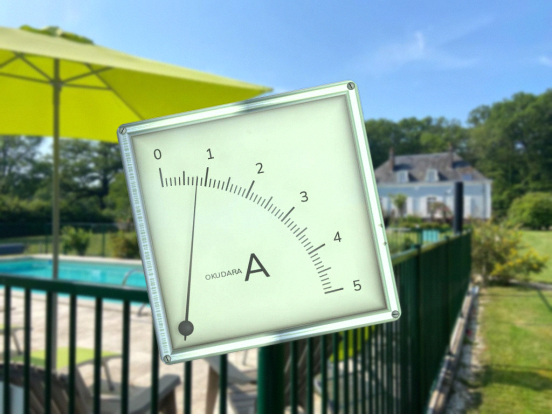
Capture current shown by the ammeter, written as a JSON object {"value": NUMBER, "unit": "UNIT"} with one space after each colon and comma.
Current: {"value": 0.8, "unit": "A"}
